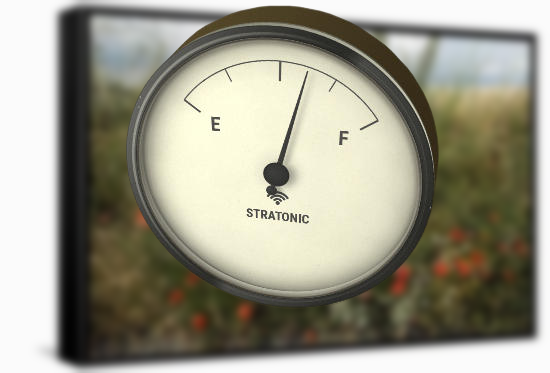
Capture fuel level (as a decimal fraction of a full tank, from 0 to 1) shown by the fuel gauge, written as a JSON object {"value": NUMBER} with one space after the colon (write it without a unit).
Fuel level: {"value": 0.625}
